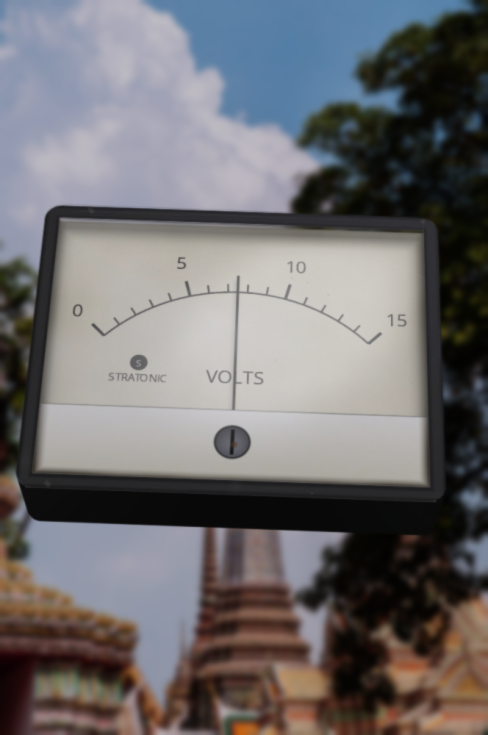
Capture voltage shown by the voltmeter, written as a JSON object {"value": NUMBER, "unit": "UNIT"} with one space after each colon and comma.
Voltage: {"value": 7.5, "unit": "V"}
